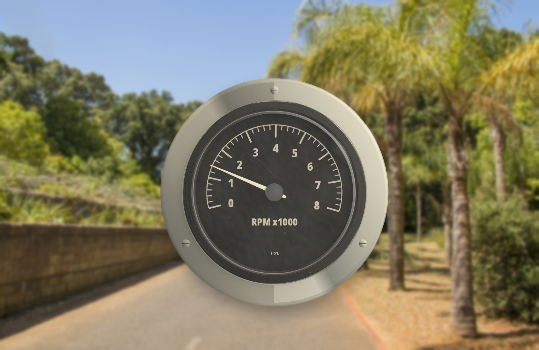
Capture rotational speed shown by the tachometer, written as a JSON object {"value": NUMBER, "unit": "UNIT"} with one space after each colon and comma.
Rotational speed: {"value": 1400, "unit": "rpm"}
